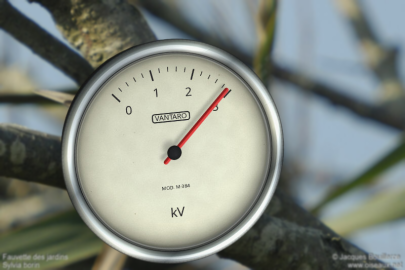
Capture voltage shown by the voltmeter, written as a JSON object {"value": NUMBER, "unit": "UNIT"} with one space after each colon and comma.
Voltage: {"value": 2.9, "unit": "kV"}
